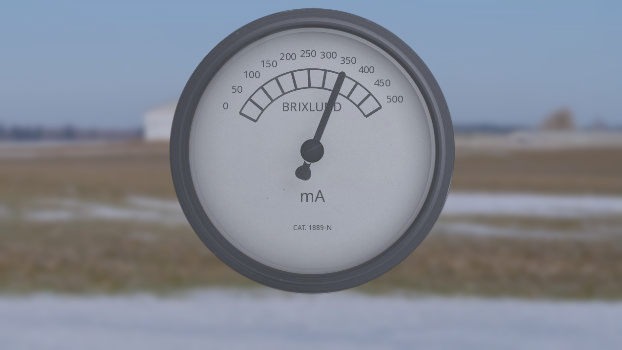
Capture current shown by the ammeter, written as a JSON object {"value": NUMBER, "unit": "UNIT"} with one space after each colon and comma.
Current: {"value": 350, "unit": "mA"}
